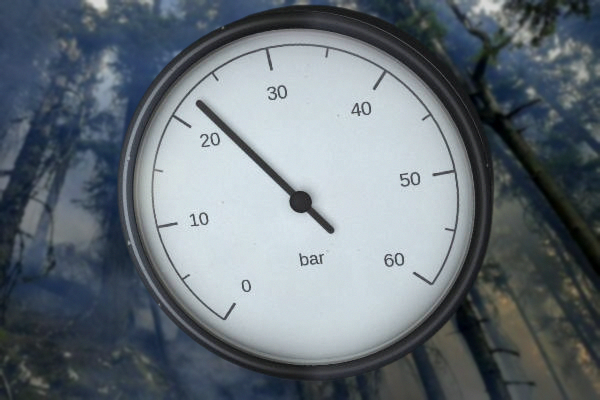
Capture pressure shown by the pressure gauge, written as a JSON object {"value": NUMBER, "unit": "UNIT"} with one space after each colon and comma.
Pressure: {"value": 22.5, "unit": "bar"}
